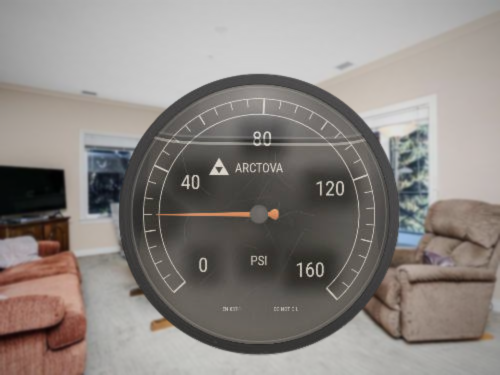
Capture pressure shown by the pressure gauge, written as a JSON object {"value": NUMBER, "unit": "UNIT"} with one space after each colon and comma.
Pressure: {"value": 25, "unit": "psi"}
